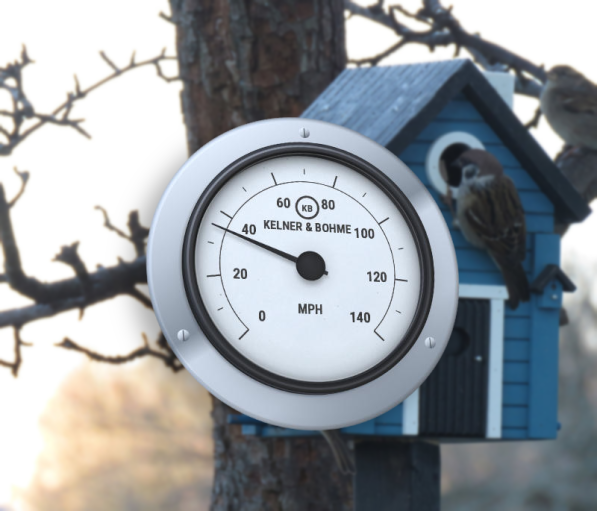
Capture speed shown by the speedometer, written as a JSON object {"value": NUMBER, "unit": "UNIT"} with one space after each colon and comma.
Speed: {"value": 35, "unit": "mph"}
